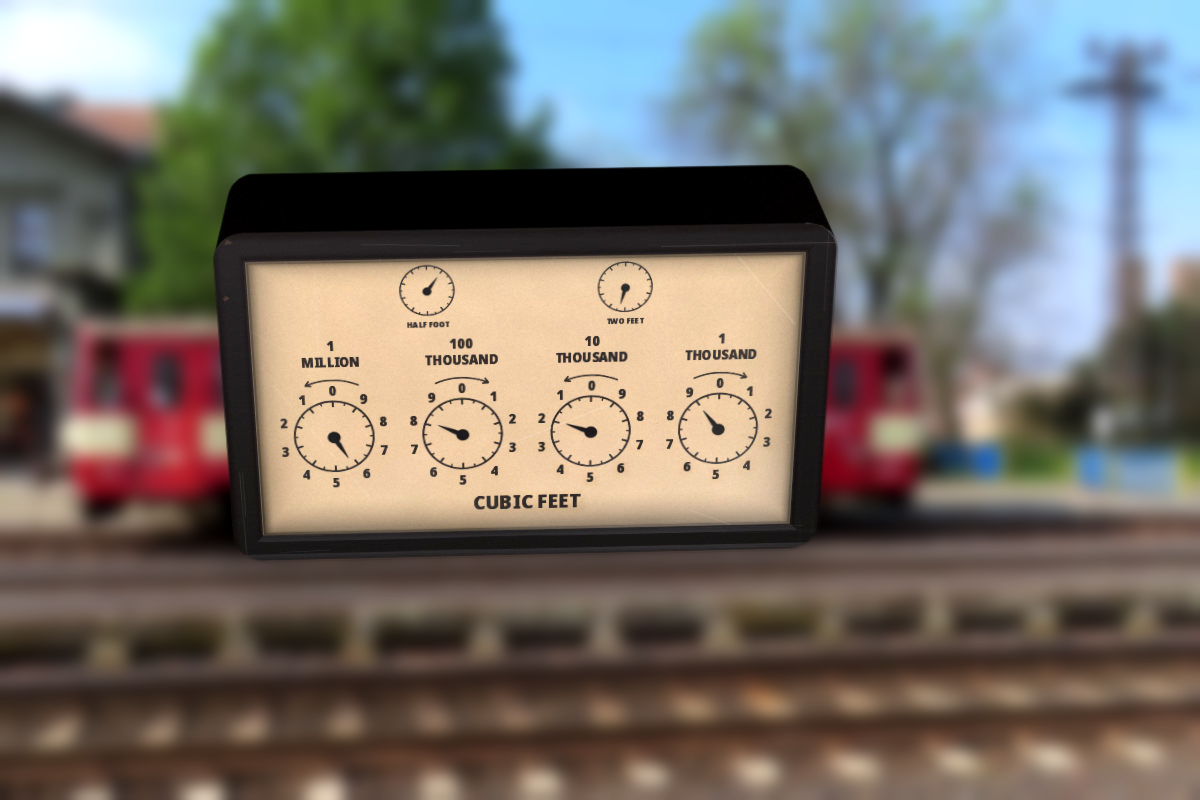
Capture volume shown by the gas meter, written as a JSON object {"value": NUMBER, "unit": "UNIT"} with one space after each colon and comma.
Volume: {"value": 581900, "unit": "ft³"}
